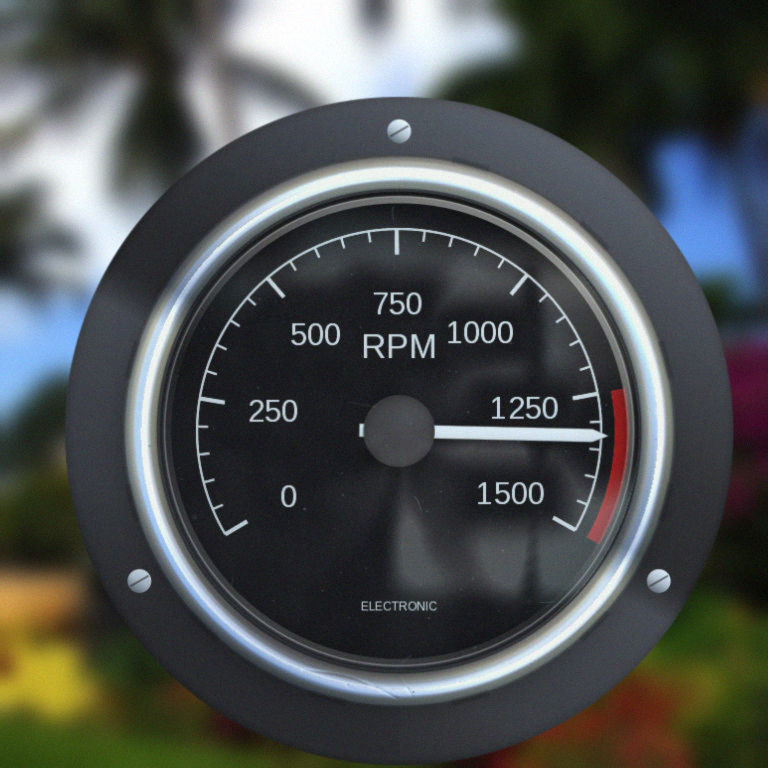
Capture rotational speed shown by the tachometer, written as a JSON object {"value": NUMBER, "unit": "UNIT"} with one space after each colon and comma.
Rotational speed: {"value": 1325, "unit": "rpm"}
